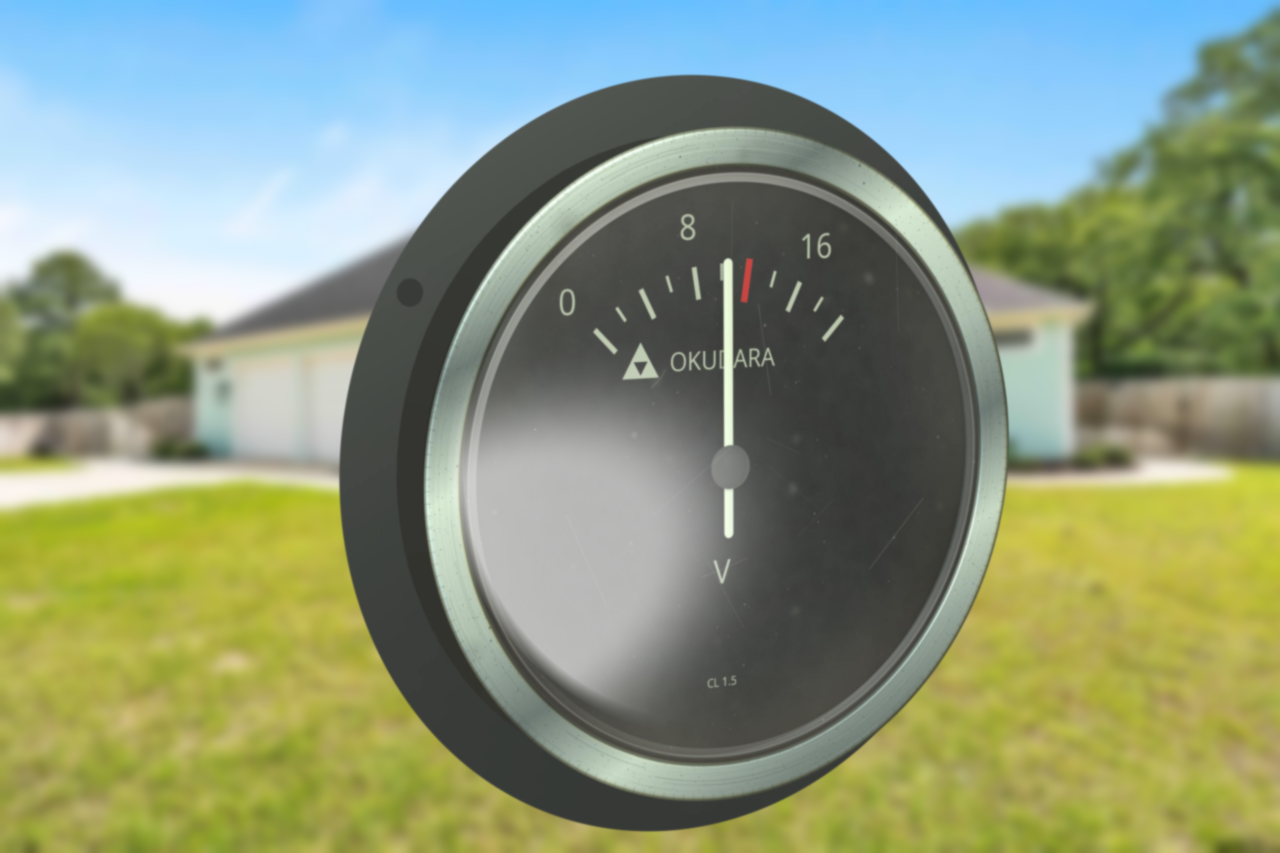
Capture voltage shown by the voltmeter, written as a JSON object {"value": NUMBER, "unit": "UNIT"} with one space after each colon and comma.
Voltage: {"value": 10, "unit": "V"}
